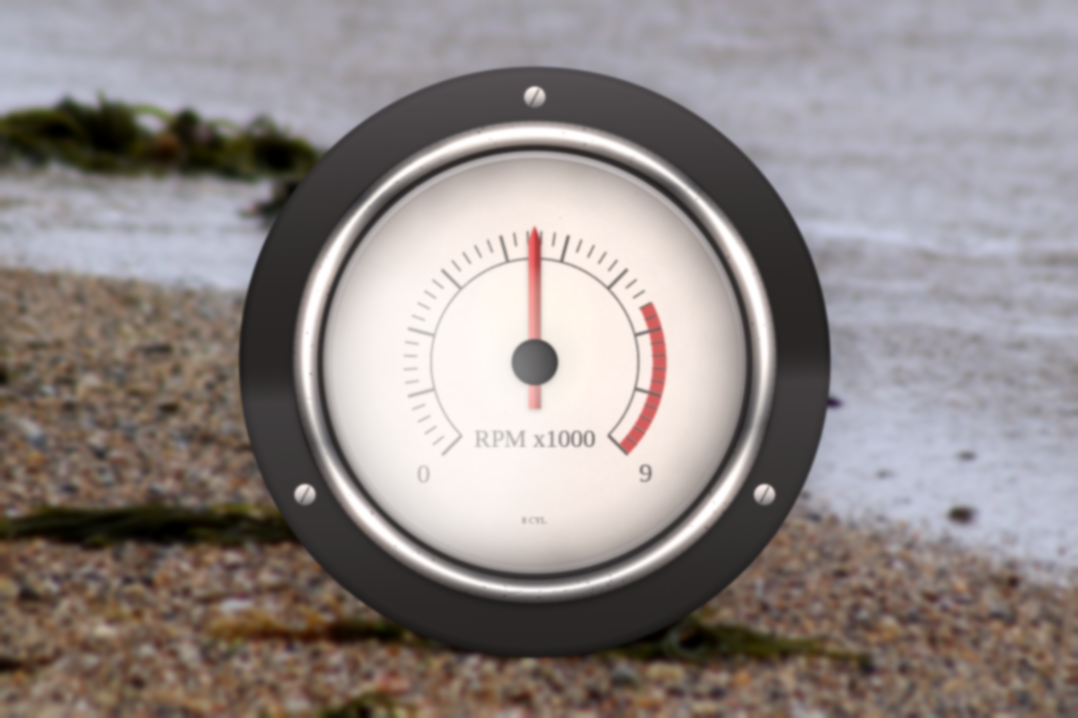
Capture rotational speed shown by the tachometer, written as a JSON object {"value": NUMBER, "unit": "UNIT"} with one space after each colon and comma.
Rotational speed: {"value": 4500, "unit": "rpm"}
